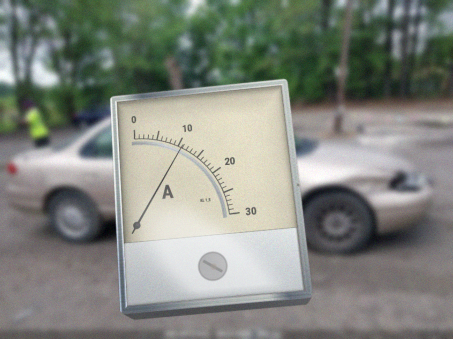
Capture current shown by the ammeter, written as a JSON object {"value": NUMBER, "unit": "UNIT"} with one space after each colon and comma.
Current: {"value": 11, "unit": "A"}
